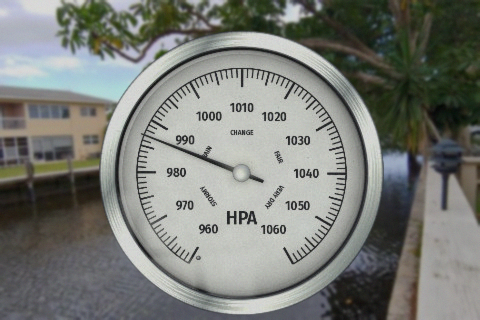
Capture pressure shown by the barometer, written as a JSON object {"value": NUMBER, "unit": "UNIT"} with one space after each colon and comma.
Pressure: {"value": 987, "unit": "hPa"}
